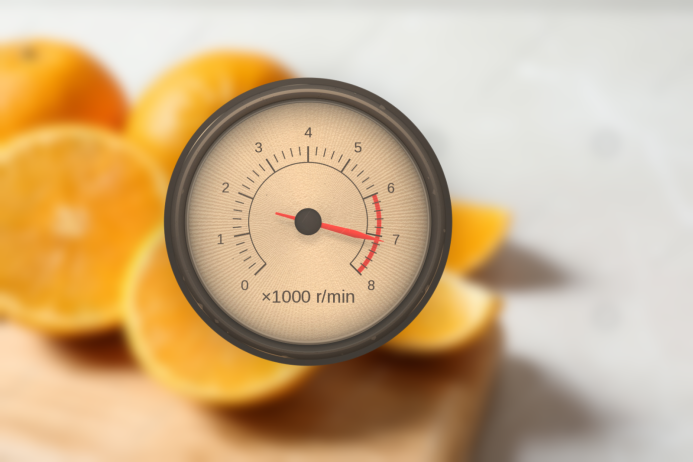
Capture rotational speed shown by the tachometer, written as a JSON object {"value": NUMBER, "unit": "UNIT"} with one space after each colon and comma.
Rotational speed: {"value": 7100, "unit": "rpm"}
